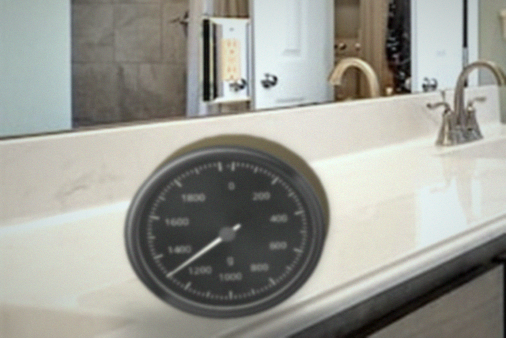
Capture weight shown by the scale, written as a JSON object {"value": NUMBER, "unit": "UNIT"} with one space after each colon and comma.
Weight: {"value": 1300, "unit": "g"}
